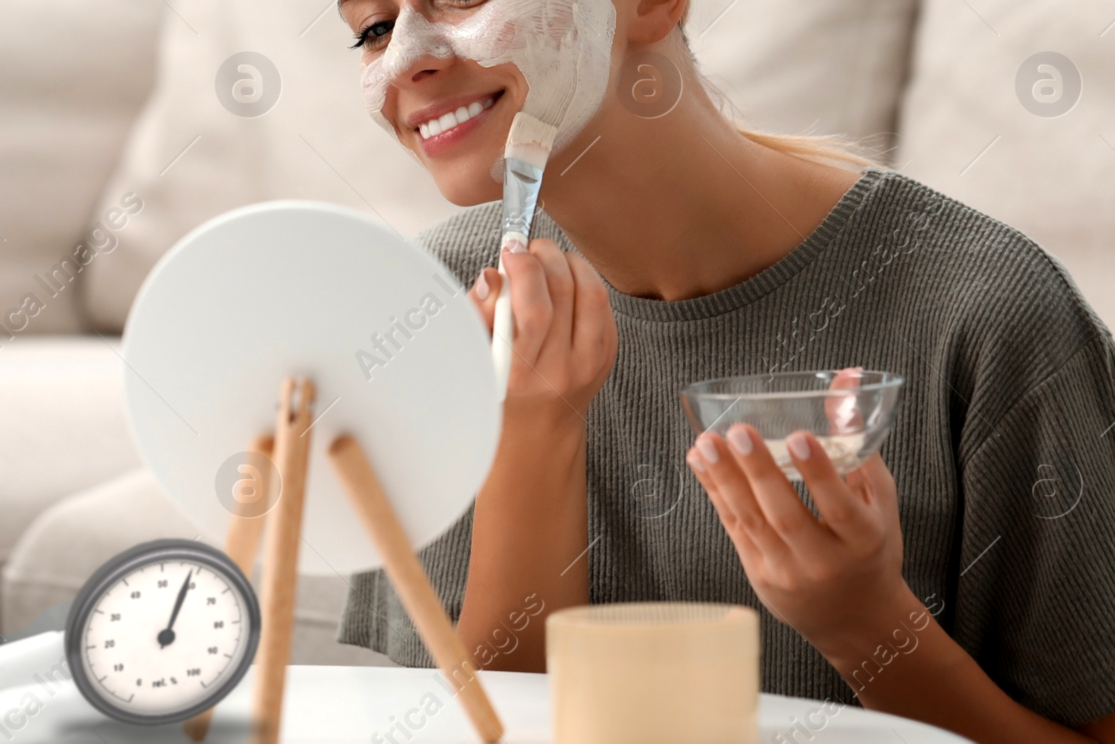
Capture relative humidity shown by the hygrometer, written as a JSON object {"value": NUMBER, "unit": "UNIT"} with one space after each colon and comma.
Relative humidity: {"value": 57.5, "unit": "%"}
